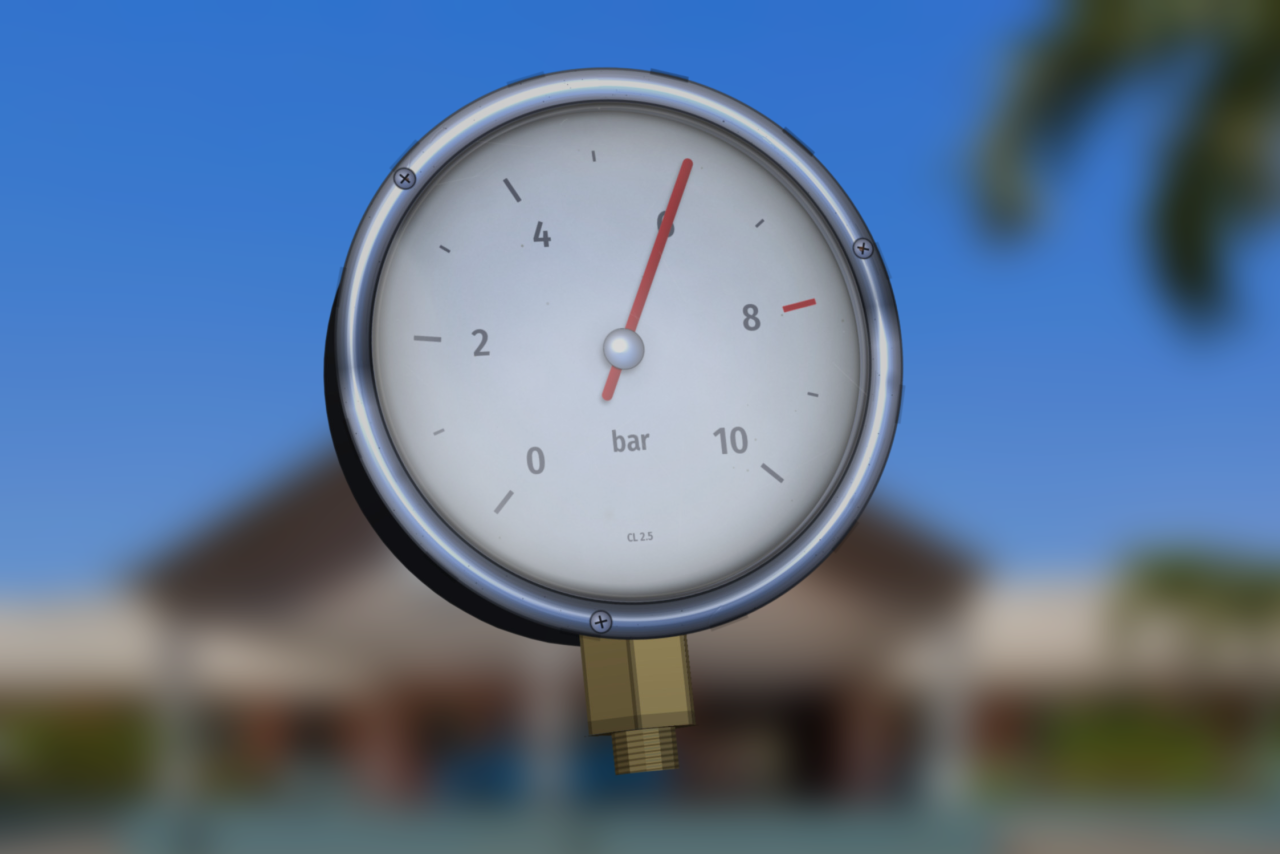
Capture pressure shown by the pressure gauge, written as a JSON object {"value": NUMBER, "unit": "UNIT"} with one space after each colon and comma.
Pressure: {"value": 6, "unit": "bar"}
